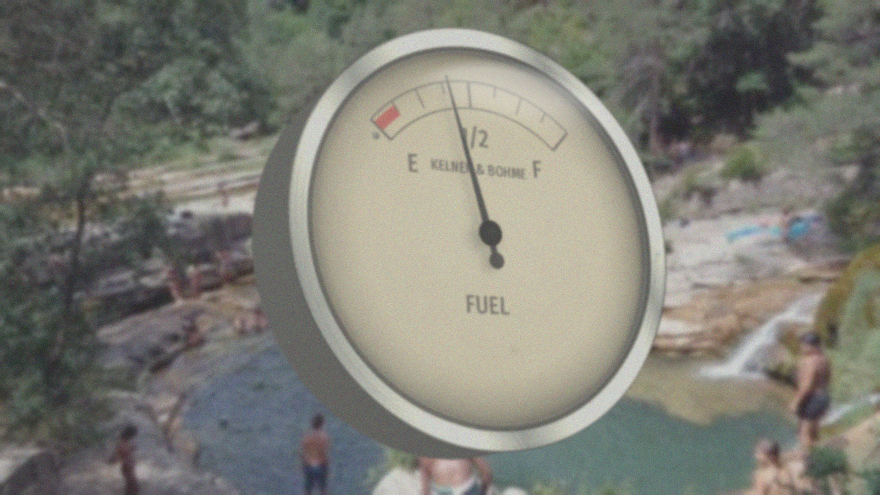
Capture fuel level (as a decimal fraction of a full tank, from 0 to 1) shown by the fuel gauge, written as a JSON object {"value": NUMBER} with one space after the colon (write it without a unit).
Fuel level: {"value": 0.375}
